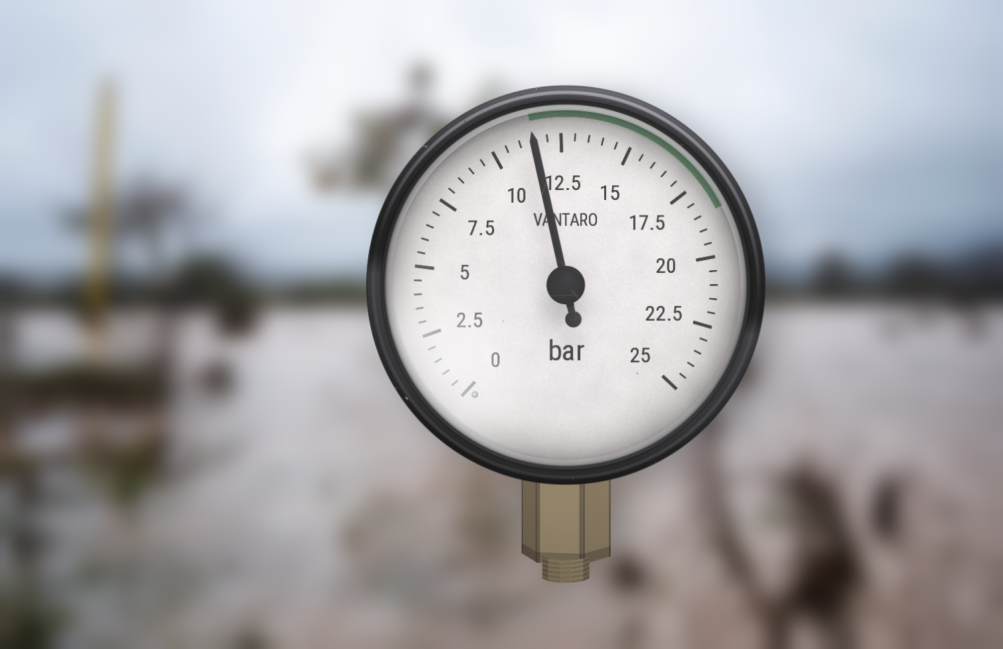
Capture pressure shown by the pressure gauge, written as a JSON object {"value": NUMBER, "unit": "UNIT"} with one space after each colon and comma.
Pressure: {"value": 11.5, "unit": "bar"}
